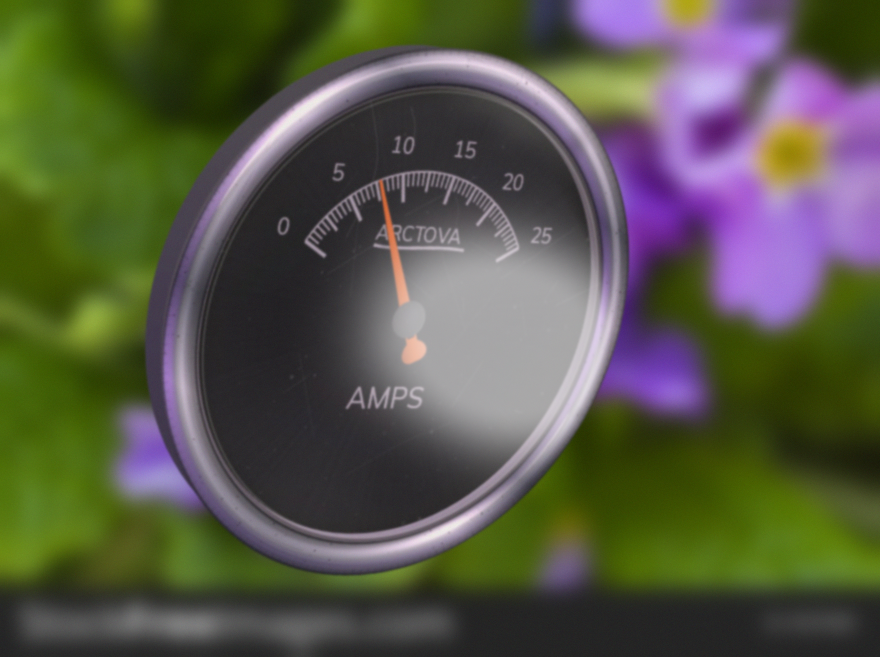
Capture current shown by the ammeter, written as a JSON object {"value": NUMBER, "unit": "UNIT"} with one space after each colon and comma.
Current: {"value": 7.5, "unit": "A"}
